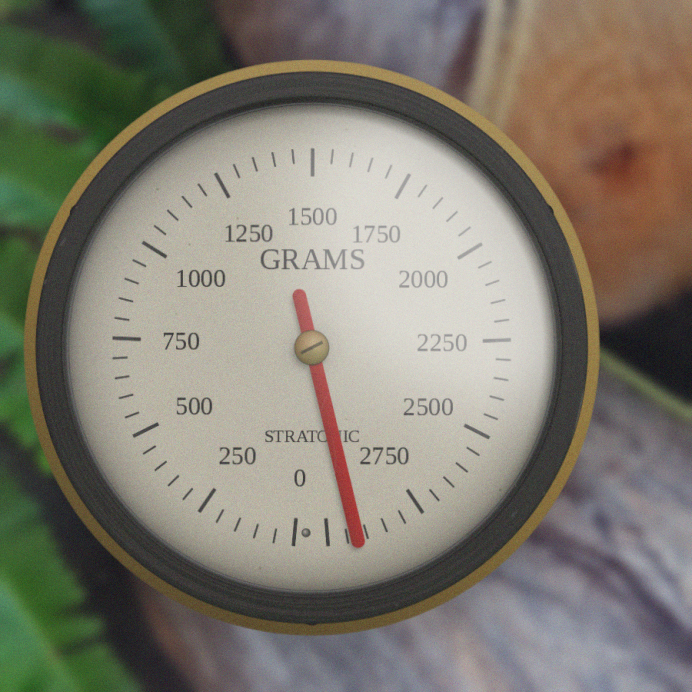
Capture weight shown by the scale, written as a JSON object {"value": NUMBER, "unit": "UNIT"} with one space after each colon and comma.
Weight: {"value": 2925, "unit": "g"}
